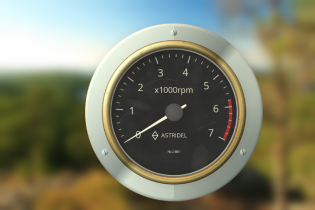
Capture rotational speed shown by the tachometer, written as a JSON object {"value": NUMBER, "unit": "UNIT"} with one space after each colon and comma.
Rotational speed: {"value": 0, "unit": "rpm"}
